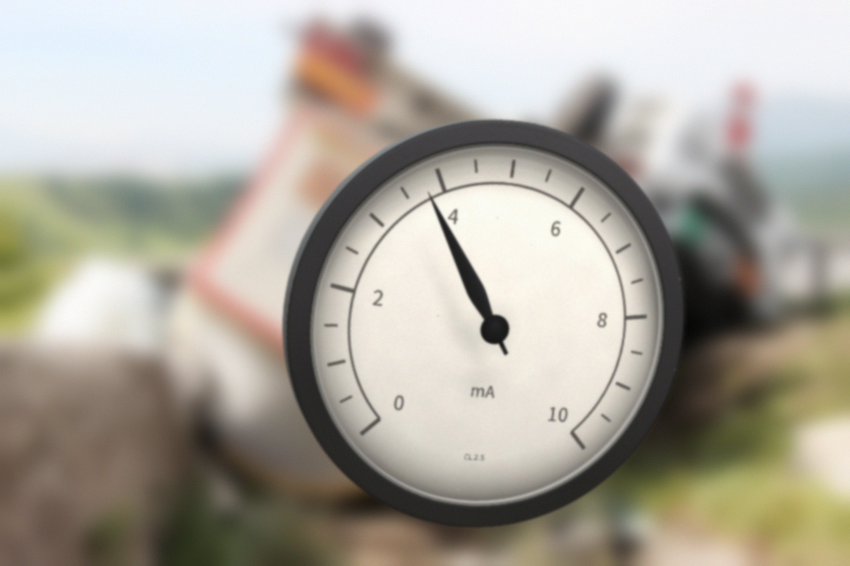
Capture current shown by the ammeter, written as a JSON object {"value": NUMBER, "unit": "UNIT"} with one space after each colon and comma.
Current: {"value": 3.75, "unit": "mA"}
